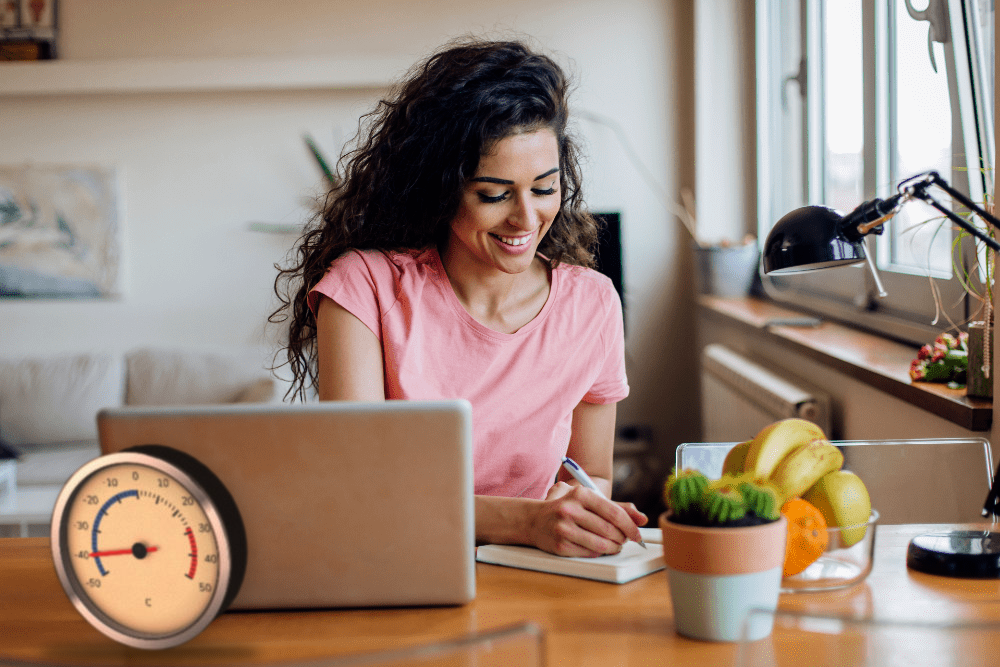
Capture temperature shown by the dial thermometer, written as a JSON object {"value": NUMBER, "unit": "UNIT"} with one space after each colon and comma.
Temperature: {"value": -40, "unit": "°C"}
